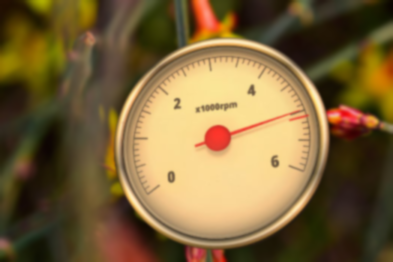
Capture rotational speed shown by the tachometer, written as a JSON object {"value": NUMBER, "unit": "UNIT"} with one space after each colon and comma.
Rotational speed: {"value": 5000, "unit": "rpm"}
